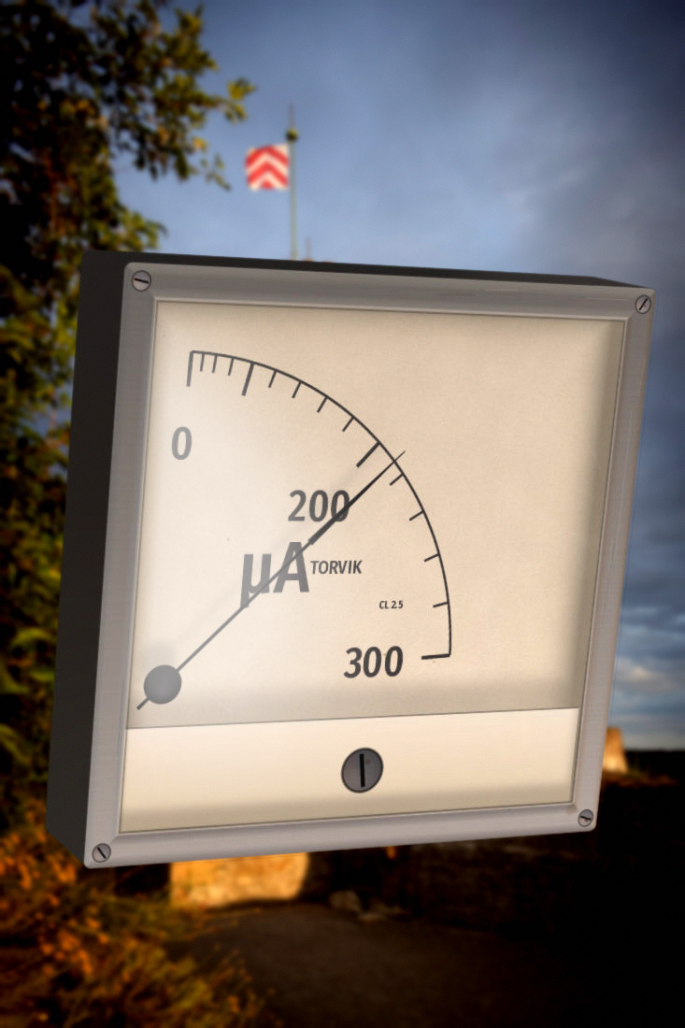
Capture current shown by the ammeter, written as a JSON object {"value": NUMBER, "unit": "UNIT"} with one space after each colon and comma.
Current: {"value": 210, "unit": "µA"}
